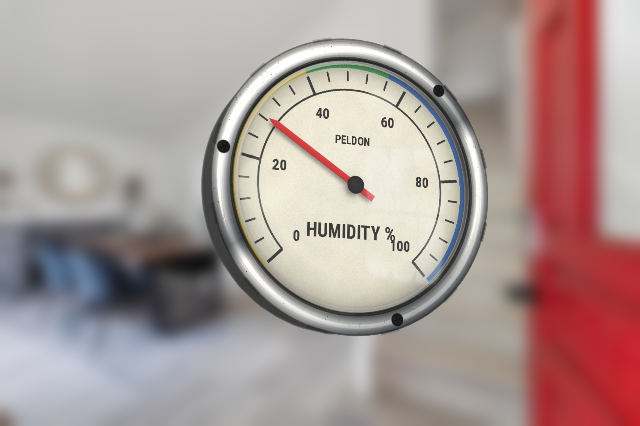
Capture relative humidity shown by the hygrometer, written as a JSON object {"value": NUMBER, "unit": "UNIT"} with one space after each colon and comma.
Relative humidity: {"value": 28, "unit": "%"}
